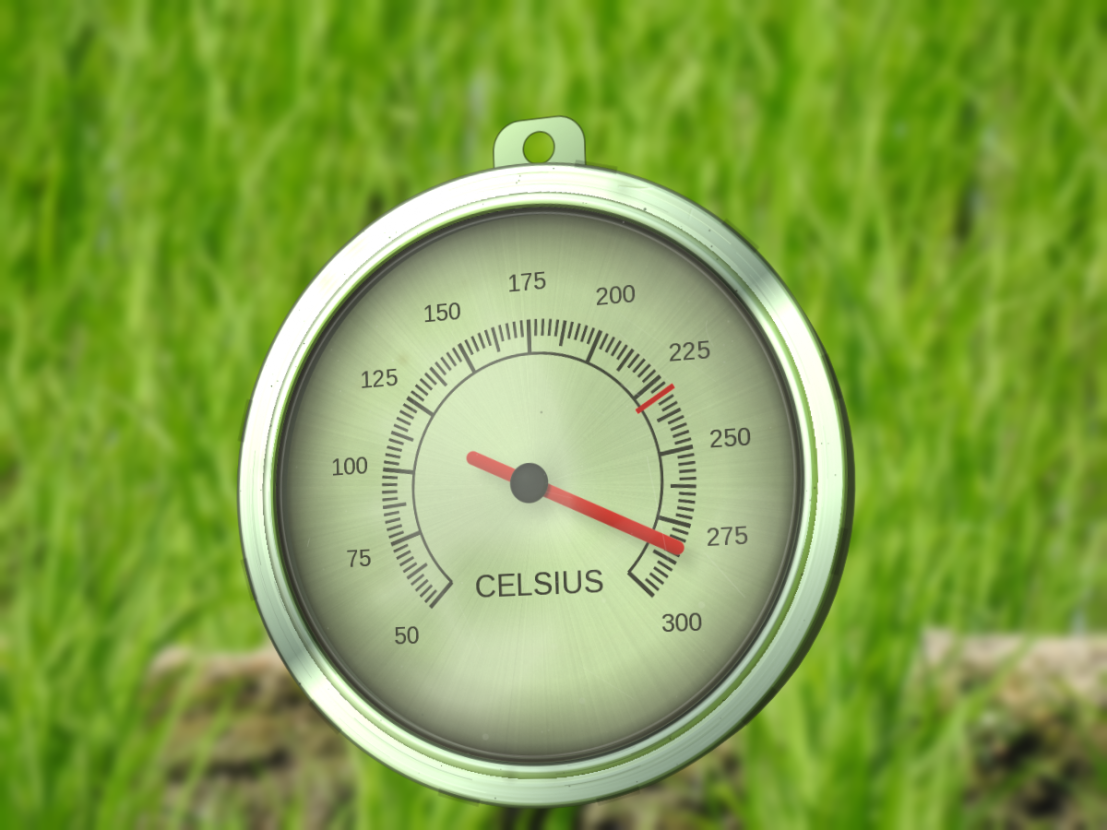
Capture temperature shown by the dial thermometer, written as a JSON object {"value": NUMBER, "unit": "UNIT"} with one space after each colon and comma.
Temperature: {"value": 282.5, "unit": "°C"}
